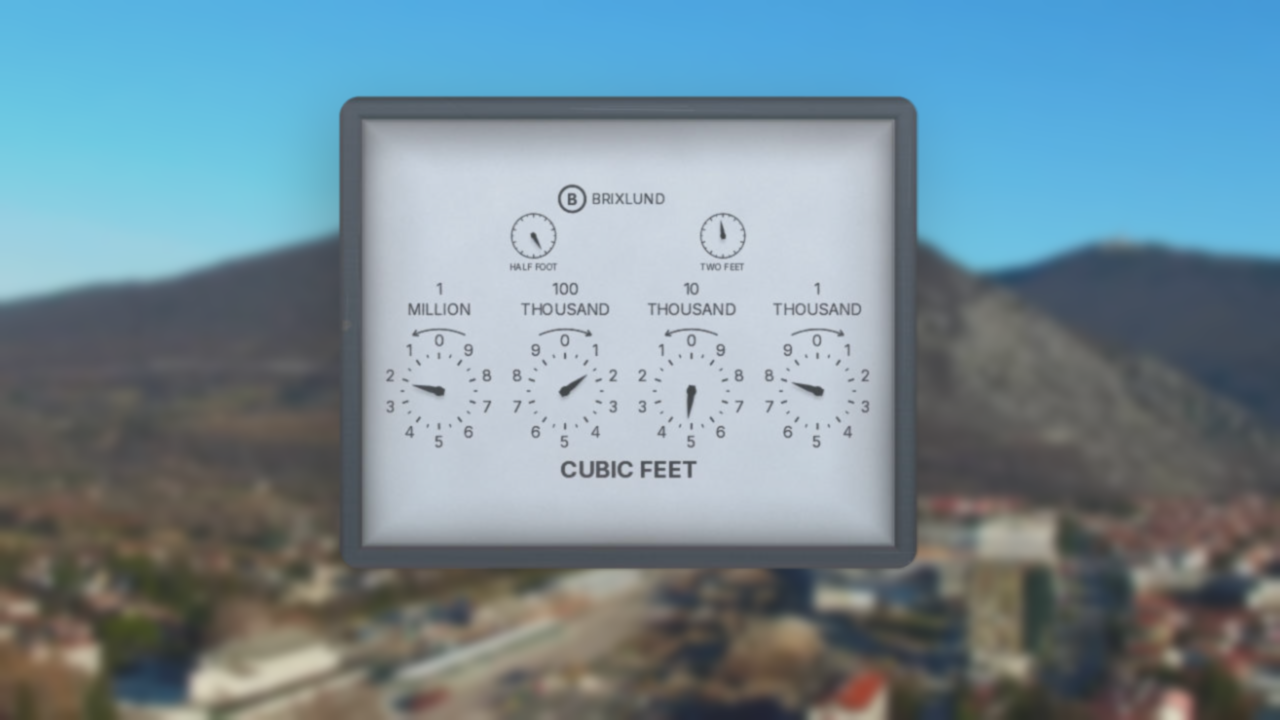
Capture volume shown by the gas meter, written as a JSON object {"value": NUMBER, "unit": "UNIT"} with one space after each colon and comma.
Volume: {"value": 214800, "unit": "ft³"}
